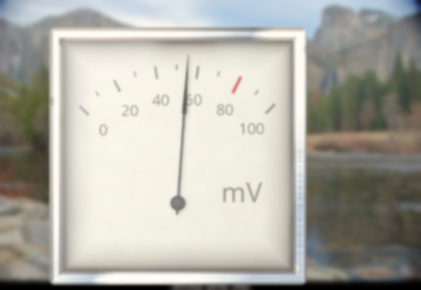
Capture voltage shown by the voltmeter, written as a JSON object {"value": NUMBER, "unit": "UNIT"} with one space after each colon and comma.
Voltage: {"value": 55, "unit": "mV"}
